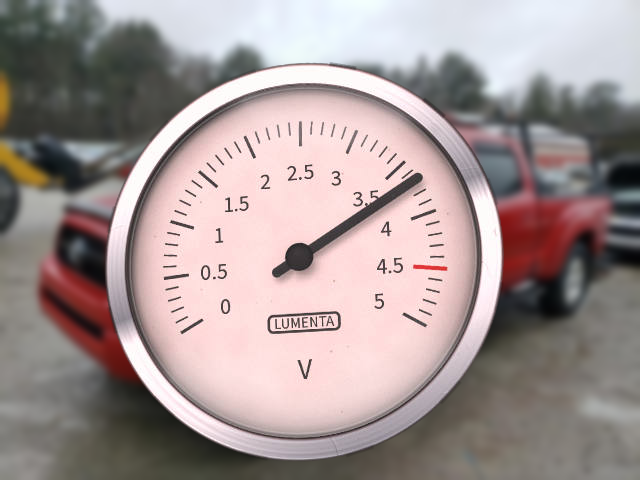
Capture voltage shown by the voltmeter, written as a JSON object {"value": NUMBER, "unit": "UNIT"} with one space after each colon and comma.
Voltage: {"value": 3.7, "unit": "V"}
